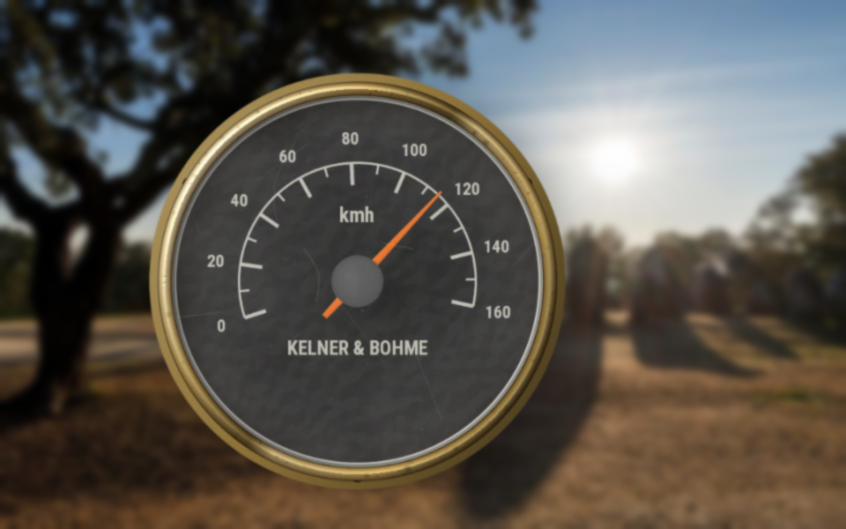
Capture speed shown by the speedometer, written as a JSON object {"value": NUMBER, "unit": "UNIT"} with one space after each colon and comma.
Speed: {"value": 115, "unit": "km/h"}
